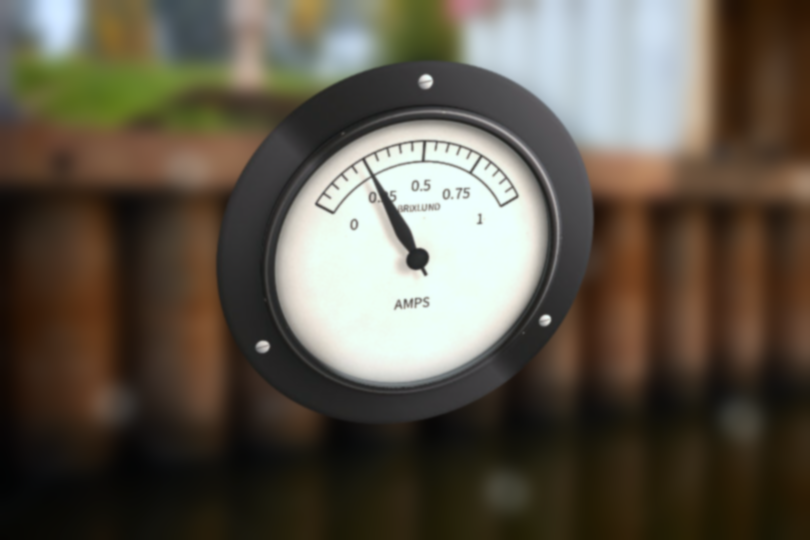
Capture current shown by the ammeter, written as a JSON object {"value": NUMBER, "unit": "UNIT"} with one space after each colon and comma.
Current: {"value": 0.25, "unit": "A"}
